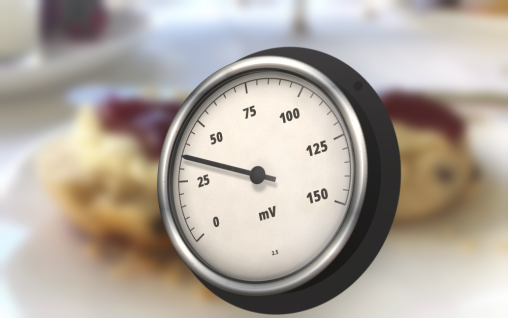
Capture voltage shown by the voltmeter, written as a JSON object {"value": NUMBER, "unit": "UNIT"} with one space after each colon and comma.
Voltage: {"value": 35, "unit": "mV"}
